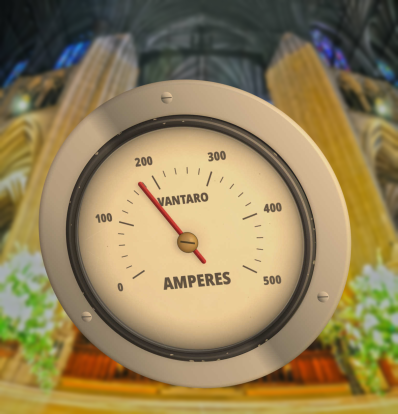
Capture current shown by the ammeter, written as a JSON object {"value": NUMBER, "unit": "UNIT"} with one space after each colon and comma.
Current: {"value": 180, "unit": "A"}
